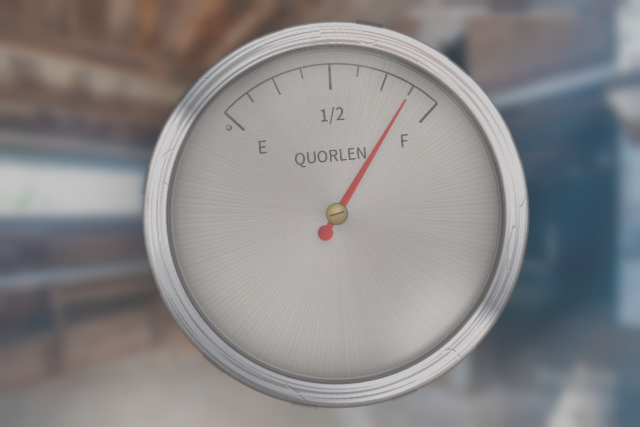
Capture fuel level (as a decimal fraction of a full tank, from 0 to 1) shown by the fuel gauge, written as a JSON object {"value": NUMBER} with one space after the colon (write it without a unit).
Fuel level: {"value": 0.875}
